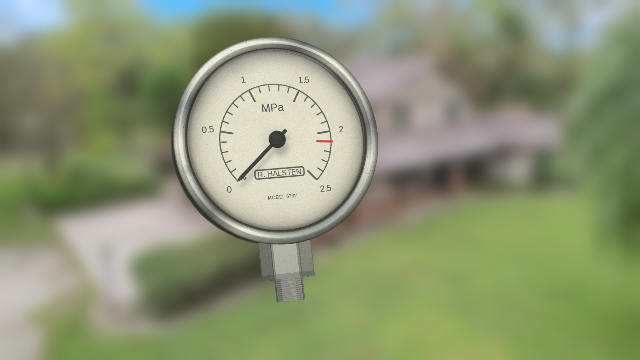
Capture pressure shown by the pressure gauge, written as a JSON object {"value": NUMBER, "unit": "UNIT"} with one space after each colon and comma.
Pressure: {"value": 0, "unit": "MPa"}
